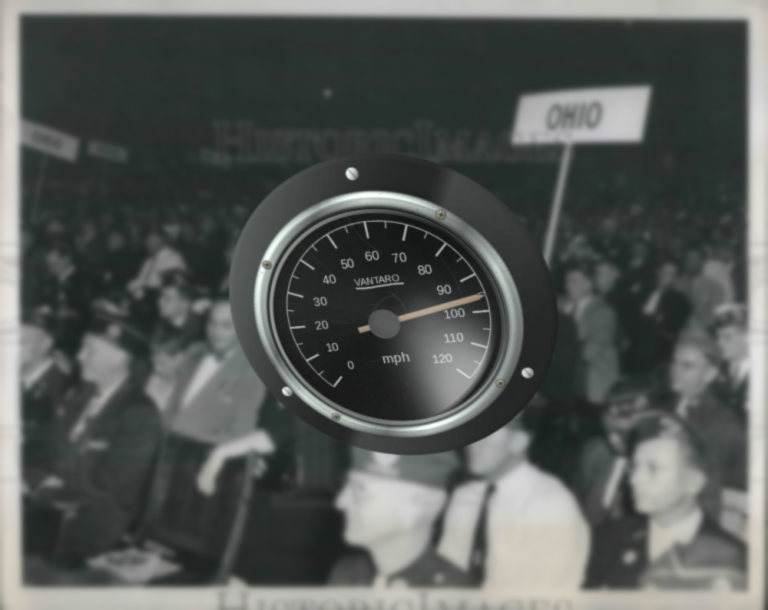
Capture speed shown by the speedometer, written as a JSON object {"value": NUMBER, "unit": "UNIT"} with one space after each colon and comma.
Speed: {"value": 95, "unit": "mph"}
